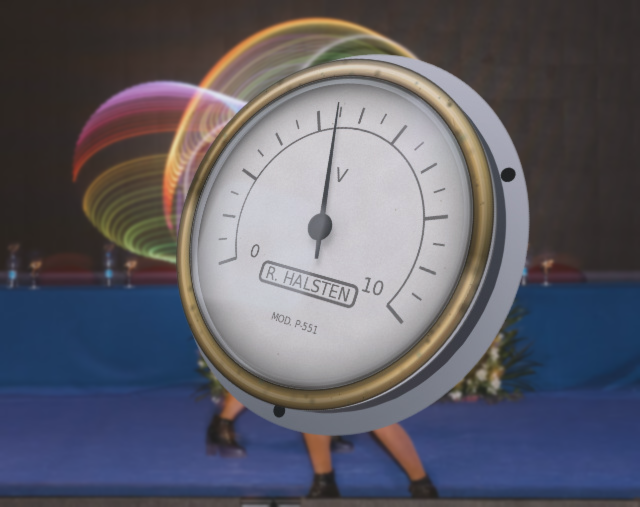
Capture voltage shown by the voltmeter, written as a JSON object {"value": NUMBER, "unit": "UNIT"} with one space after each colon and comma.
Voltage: {"value": 4.5, "unit": "V"}
